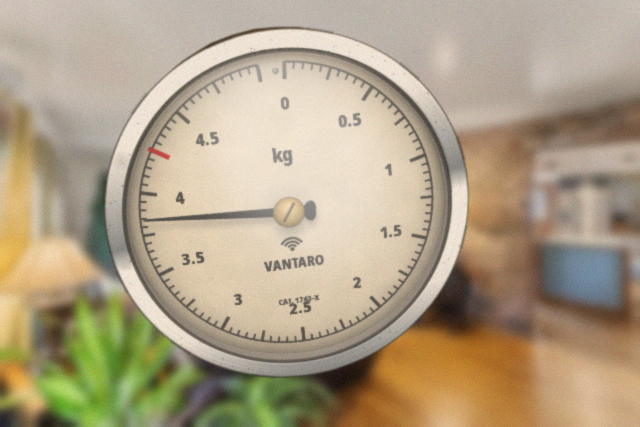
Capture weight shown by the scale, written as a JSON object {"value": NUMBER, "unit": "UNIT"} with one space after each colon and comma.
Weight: {"value": 3.85, "unit": "kg"}
